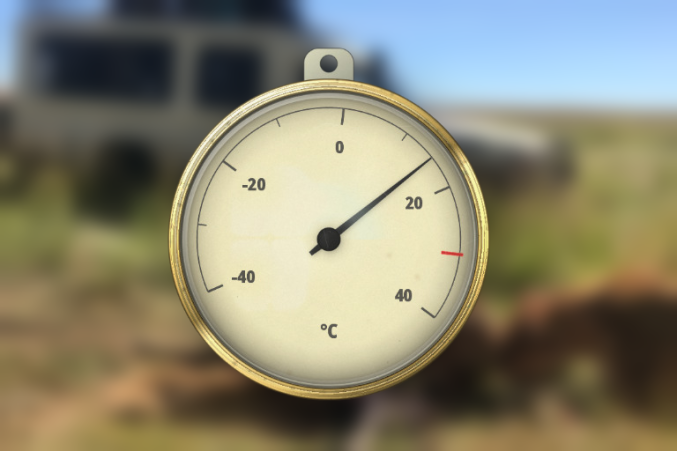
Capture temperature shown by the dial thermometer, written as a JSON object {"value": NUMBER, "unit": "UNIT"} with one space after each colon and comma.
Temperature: {"value": 15, "unit": "°C"}
